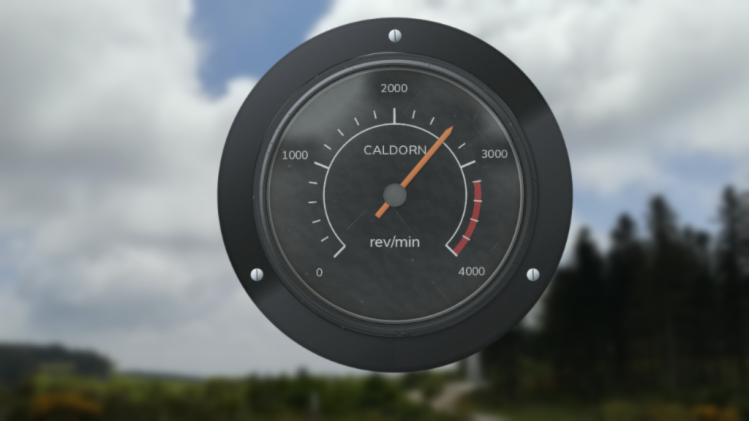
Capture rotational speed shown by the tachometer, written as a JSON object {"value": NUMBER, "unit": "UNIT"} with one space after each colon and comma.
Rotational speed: {"value": 2600, "unit": "rpm"}
